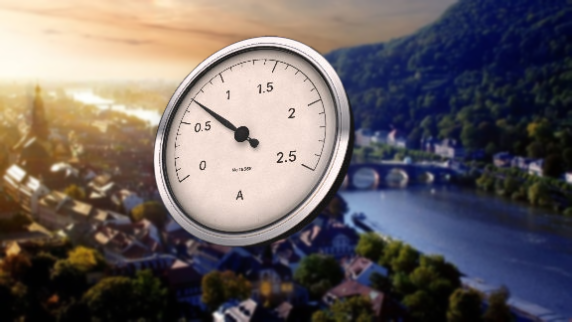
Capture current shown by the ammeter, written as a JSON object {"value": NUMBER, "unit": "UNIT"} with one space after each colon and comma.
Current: {"value": 0.7, "unit": "A"}
